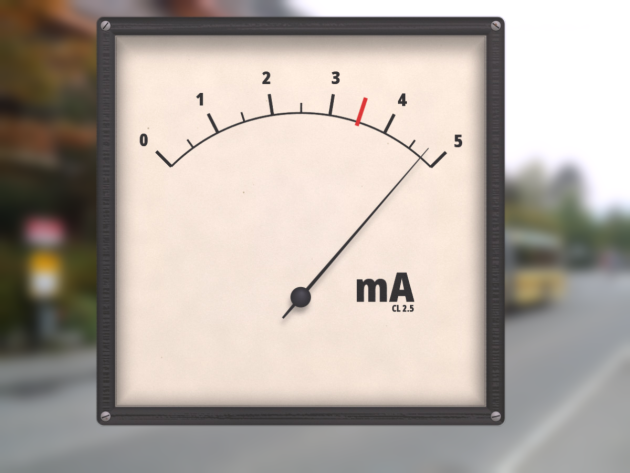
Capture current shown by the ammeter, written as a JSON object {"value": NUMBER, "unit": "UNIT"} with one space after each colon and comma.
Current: {"value": 4.75, "unit": "mA"}
